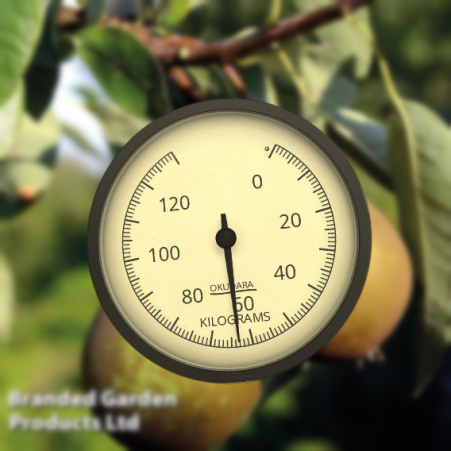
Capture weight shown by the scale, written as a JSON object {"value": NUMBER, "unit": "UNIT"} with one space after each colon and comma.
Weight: {"value": 63, "unit": "kg"}
